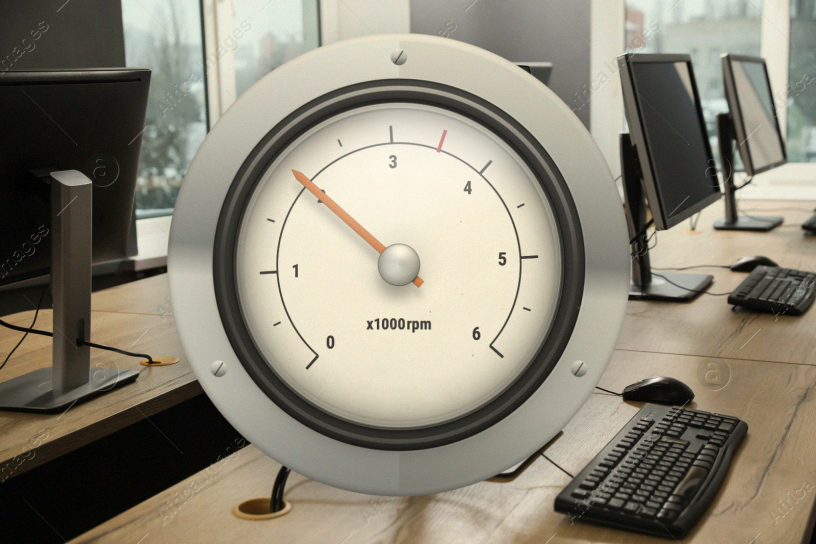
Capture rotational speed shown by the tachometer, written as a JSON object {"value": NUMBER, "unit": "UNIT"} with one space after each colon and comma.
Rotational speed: {"value": 2000, "unit": "rpm"}
